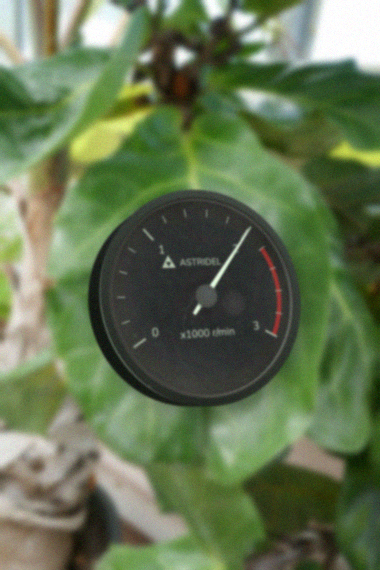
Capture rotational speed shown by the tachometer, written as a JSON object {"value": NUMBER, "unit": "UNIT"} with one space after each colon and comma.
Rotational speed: {"value": 2000, "unit": "rpm"}
